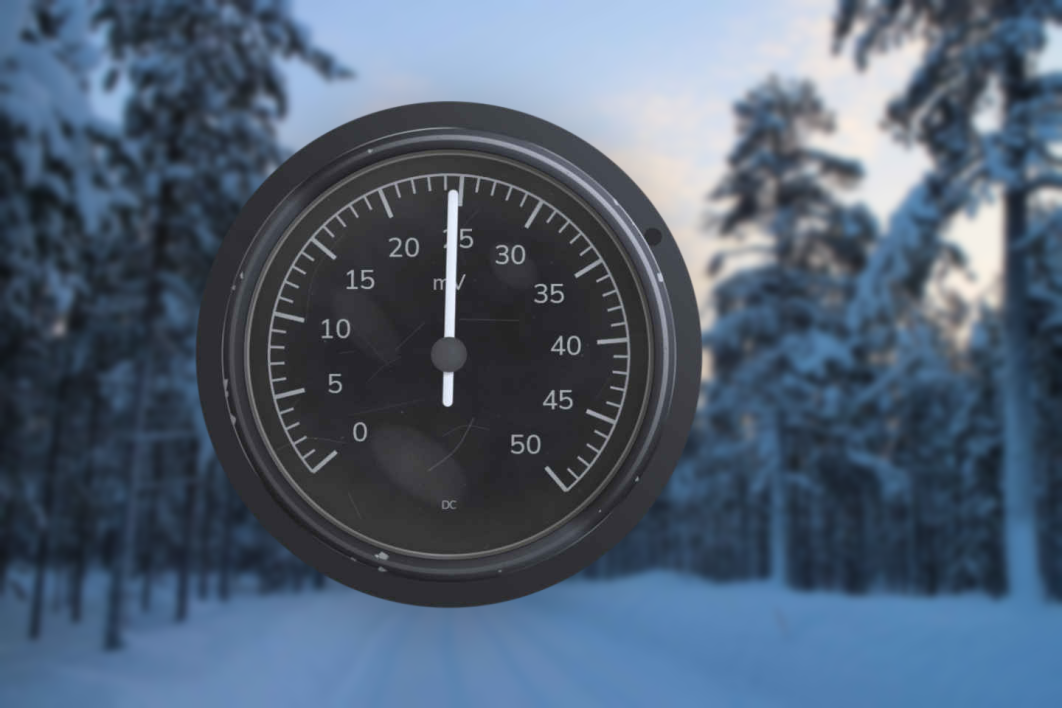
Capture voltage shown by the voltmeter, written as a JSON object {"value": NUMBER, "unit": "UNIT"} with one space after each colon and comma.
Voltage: {"value": 24.5, "unit": "mV"}
